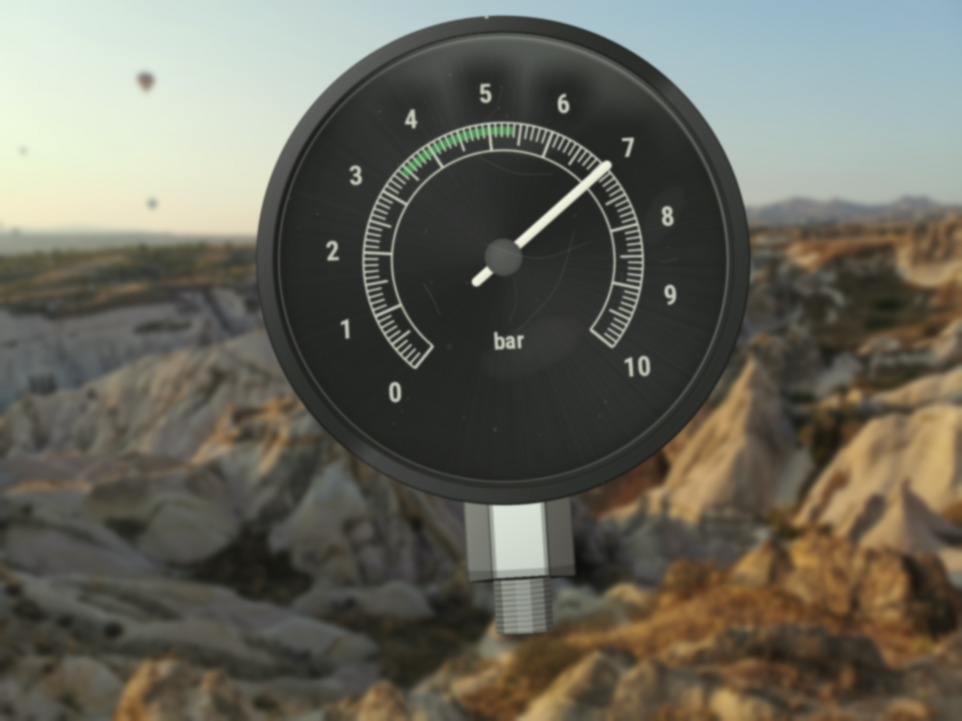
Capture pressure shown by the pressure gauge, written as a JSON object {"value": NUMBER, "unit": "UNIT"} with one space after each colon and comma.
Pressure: {"value": 7, "unit": "bar"}
